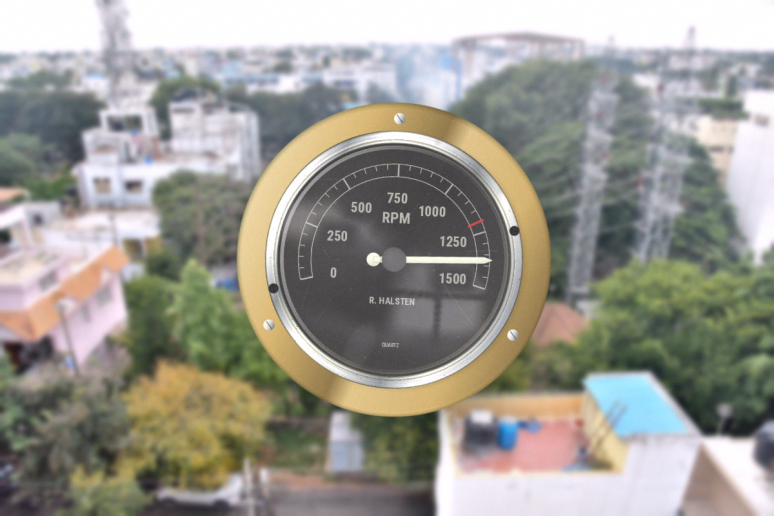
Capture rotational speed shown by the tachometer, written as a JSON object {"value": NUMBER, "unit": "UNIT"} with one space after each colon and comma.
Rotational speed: {"value": 1375, "unit": "rpm"}
